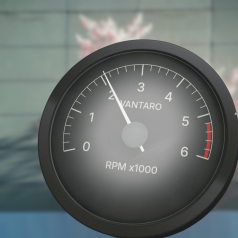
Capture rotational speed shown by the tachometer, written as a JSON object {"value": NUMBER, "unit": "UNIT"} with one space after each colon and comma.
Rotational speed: {"value": 2100, "unit": "rpm"}
